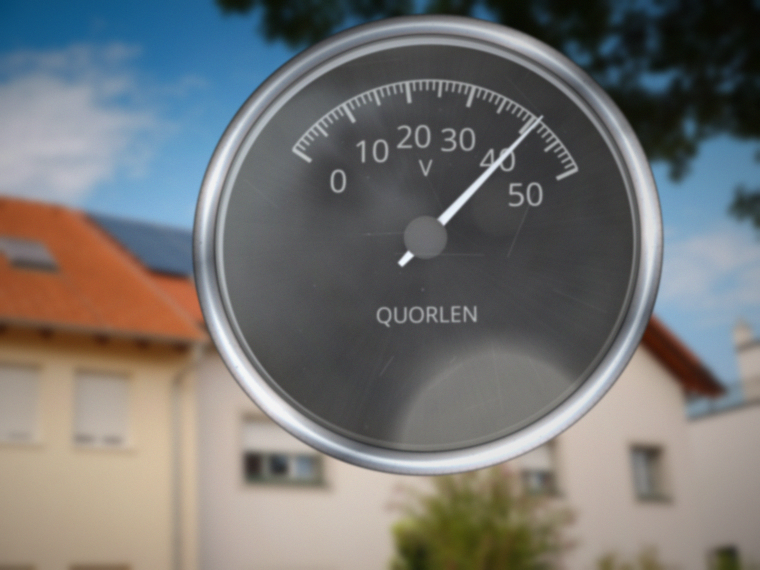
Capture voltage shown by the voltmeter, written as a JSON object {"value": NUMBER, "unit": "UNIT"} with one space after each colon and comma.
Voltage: {"value": 41, "unit": "V"}
